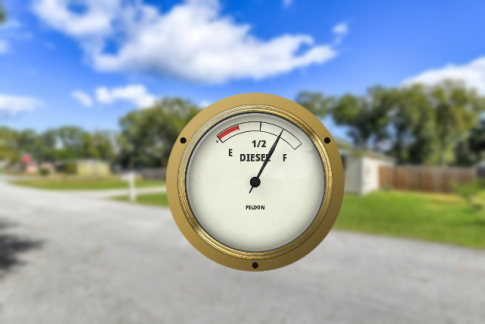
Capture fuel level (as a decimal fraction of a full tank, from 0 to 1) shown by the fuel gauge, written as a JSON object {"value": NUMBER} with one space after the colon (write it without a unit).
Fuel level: {"value": 0.75}
